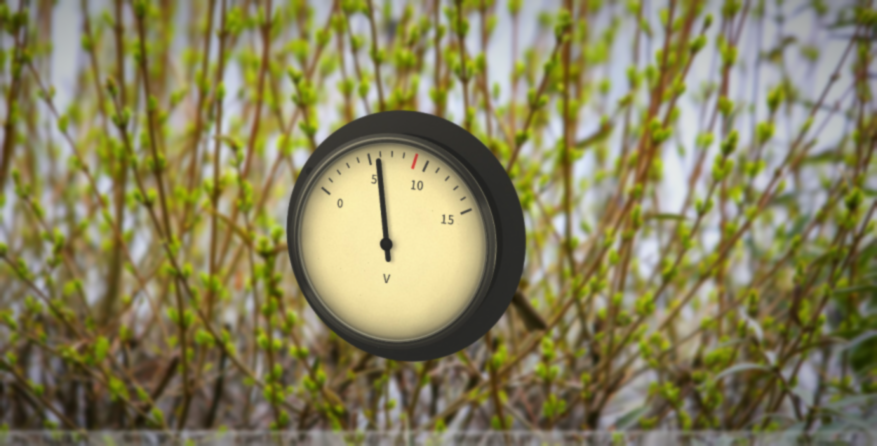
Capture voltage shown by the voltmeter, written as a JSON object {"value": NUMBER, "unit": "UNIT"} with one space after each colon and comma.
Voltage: {"value": 6, "unit": "V"}
